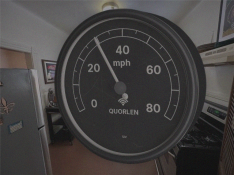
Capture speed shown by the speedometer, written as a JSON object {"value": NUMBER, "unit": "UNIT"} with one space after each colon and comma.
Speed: {"value": 30, "unit": "mph"}
